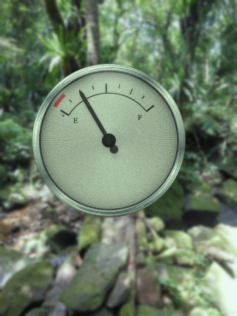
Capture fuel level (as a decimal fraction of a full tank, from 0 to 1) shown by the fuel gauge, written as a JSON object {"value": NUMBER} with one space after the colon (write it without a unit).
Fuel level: {"value": 0.25}
